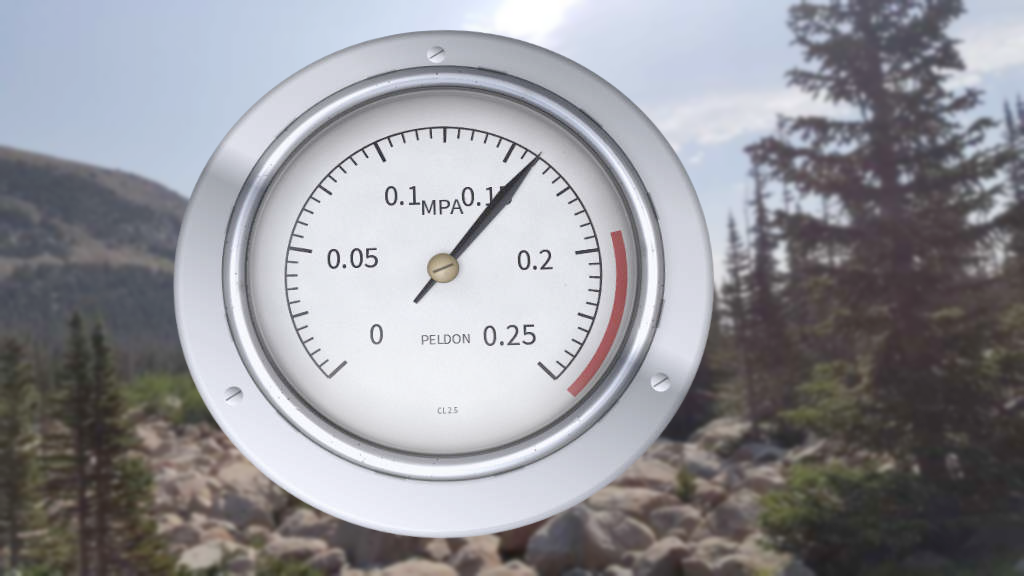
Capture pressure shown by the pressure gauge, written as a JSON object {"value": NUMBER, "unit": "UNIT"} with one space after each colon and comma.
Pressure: {"value": 0.16, "unit": "MPa"}
